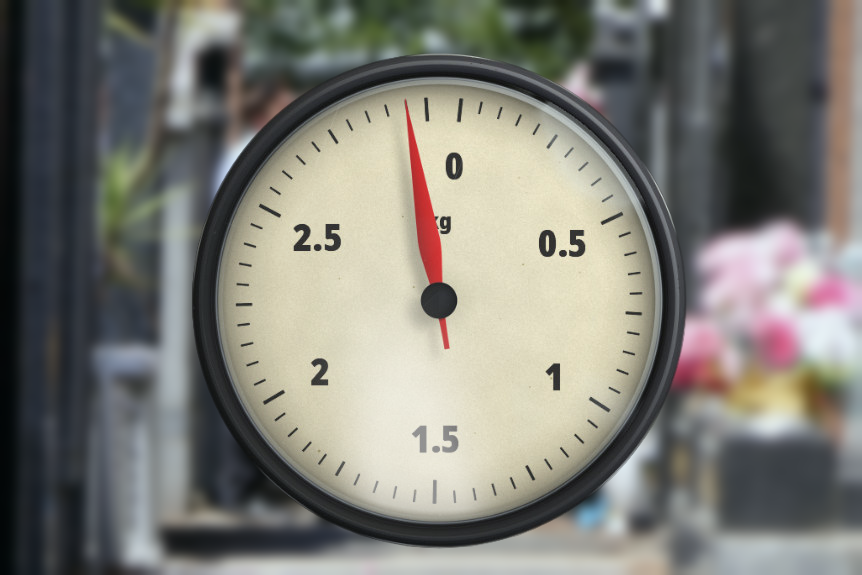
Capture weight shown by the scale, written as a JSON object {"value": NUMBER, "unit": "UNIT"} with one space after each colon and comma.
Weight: {"value": 2.95, "unit": "kg"}
